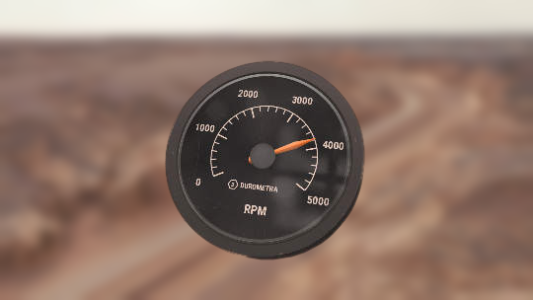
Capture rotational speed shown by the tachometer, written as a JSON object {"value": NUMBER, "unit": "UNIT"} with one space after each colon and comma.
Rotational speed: {"value": 3800, "unit": "rpm"}
